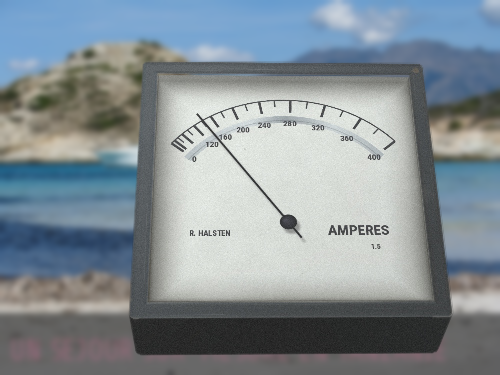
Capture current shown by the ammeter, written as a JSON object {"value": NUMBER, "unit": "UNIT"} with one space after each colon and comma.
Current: {"value": 140, "unit": "A"}
